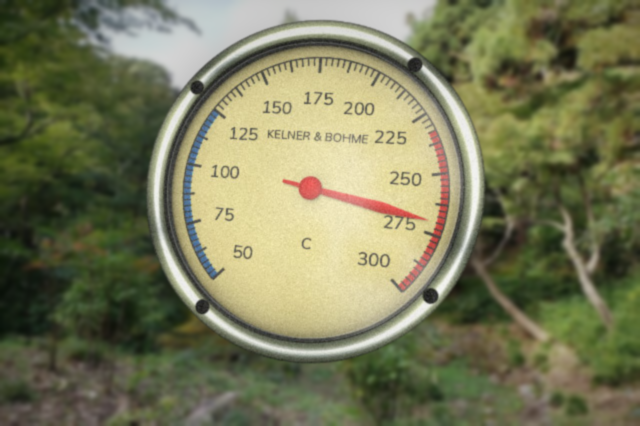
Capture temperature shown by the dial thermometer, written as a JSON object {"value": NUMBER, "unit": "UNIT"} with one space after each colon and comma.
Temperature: {"value": 270, "unit": "°C"}
